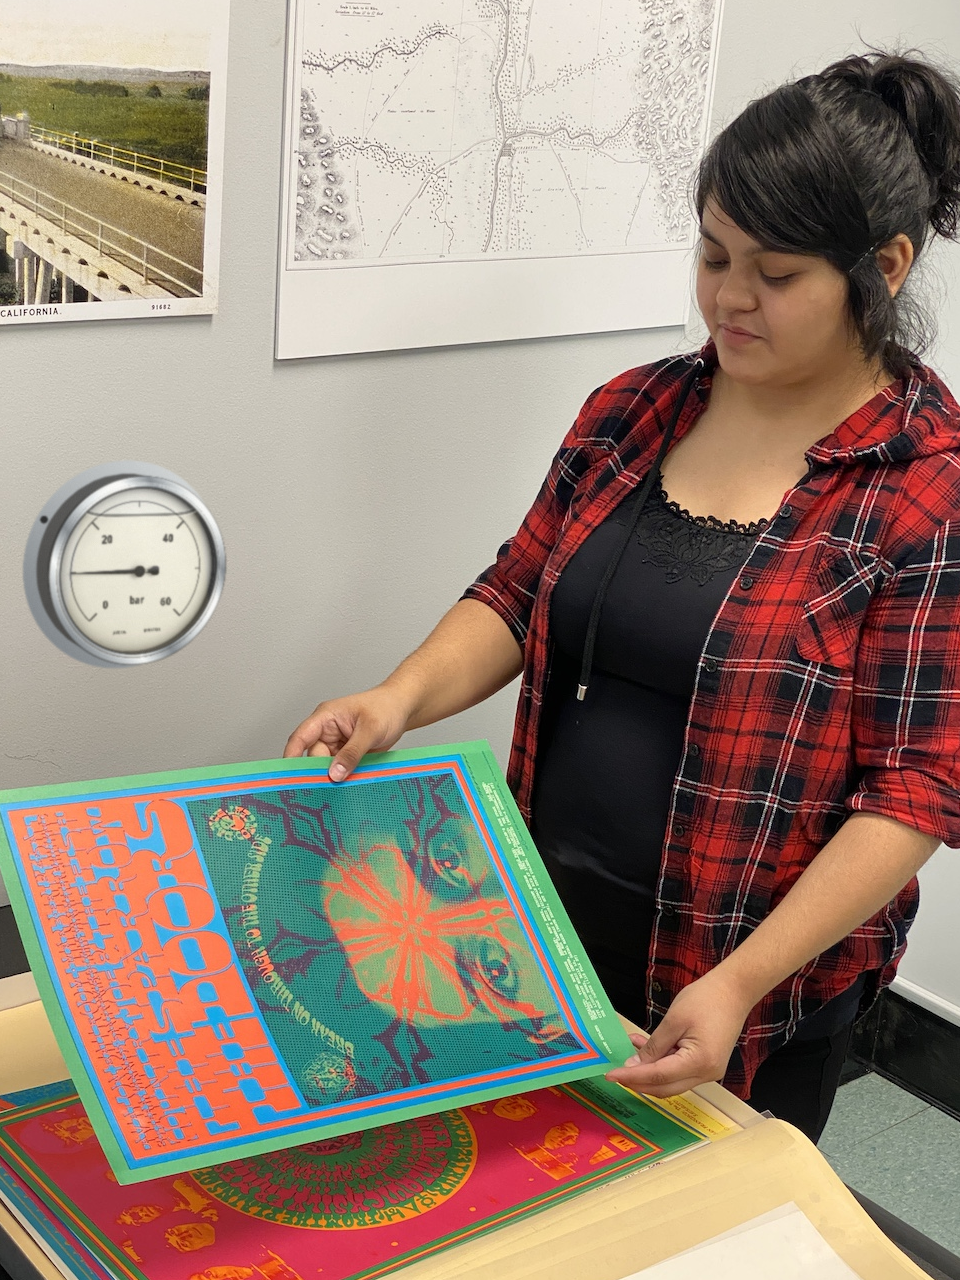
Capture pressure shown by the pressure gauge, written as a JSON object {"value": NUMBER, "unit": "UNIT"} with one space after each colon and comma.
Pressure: {"value": 10, "unit": "bar"}
